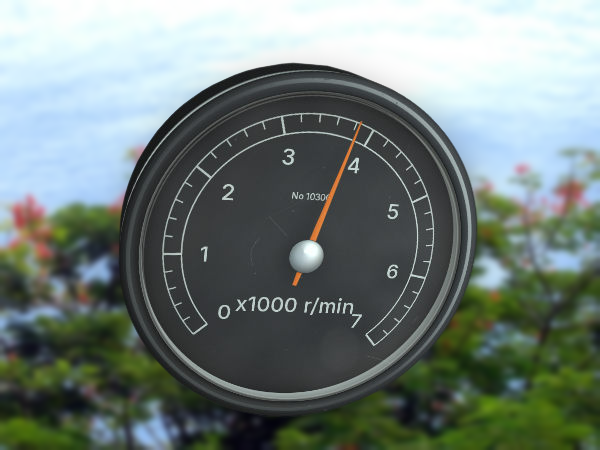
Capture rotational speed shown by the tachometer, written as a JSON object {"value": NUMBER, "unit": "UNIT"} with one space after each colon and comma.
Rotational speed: {"value": 3800, "unit": "rpm"}
